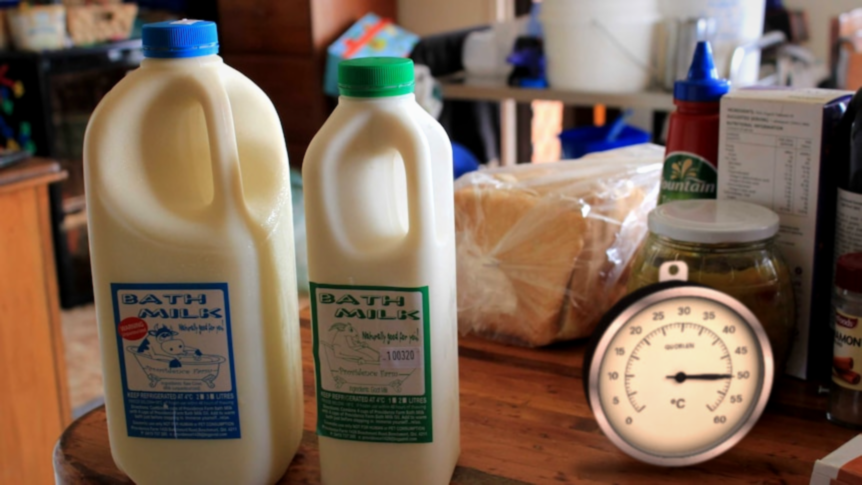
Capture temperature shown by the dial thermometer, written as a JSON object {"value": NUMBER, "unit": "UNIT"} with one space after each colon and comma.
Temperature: {"value": 50, "unit": "°C"}
